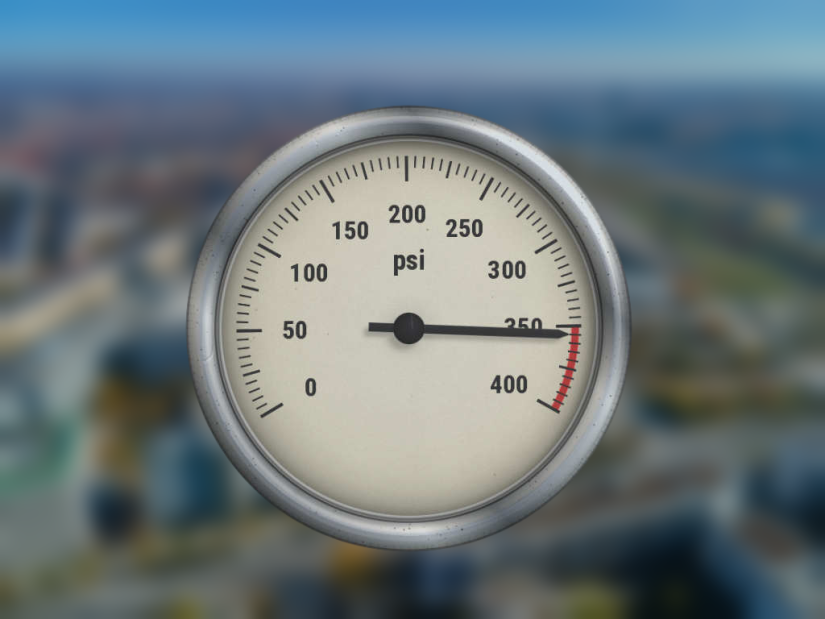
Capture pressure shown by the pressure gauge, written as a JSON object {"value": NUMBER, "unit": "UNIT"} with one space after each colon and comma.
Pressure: {"value": 355, "unit": "psi"}
